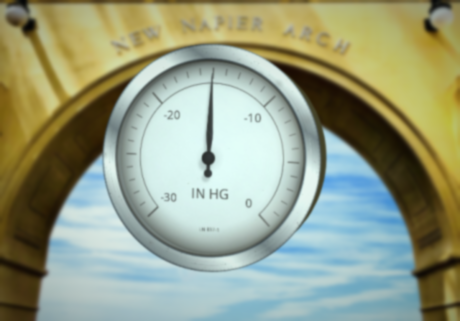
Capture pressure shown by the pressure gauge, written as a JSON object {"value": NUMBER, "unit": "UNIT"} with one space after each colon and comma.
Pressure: {"value": -15, "unit": "inHg"}
